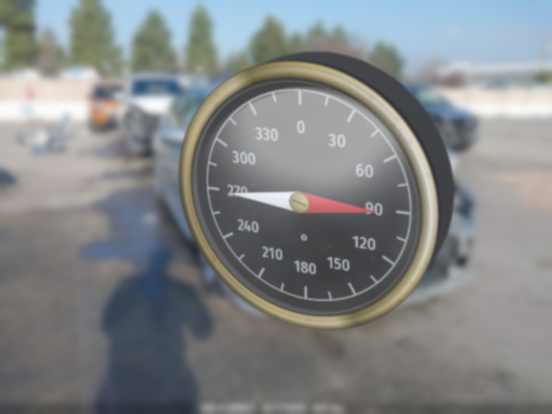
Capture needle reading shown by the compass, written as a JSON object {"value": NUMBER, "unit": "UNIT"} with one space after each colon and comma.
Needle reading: {"value": 90, "unit": "°"}
